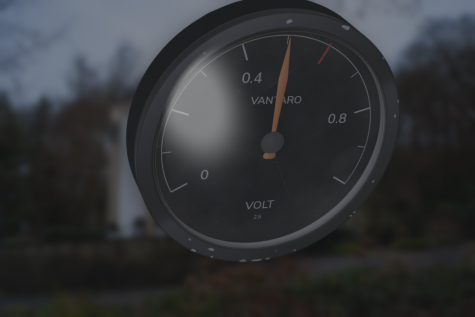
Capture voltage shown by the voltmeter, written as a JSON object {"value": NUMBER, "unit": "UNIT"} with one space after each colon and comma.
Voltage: {"value": 0.5, "unit": "V"}
